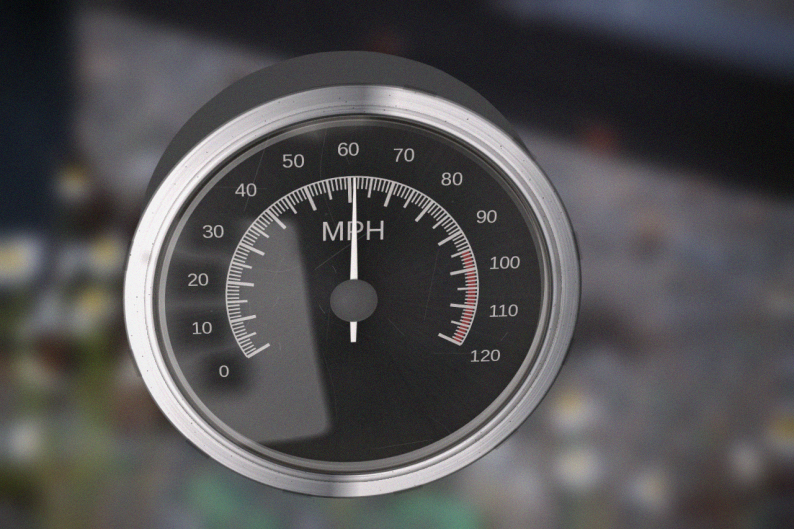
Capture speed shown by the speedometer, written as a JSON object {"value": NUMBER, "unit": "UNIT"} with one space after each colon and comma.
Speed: {"value": 61, "unit": "mph"}
